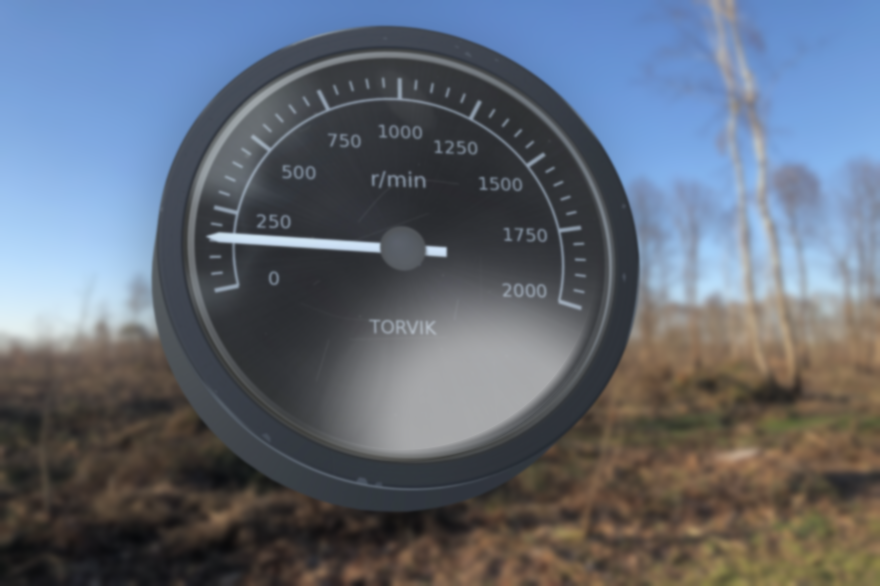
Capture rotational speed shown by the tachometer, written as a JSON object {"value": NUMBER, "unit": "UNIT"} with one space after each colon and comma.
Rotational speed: {"value": 150, "unit": "rpm"}
